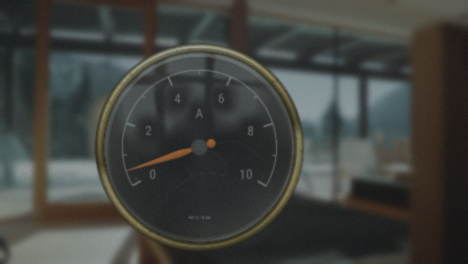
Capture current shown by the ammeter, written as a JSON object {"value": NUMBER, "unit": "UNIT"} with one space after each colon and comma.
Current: {"value": 0.5, "unit": "A"}
